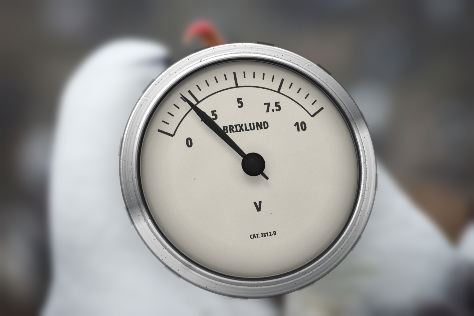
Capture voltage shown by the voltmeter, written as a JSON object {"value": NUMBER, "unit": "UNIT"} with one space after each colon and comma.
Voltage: {"value": 2, "unit": "V"}
